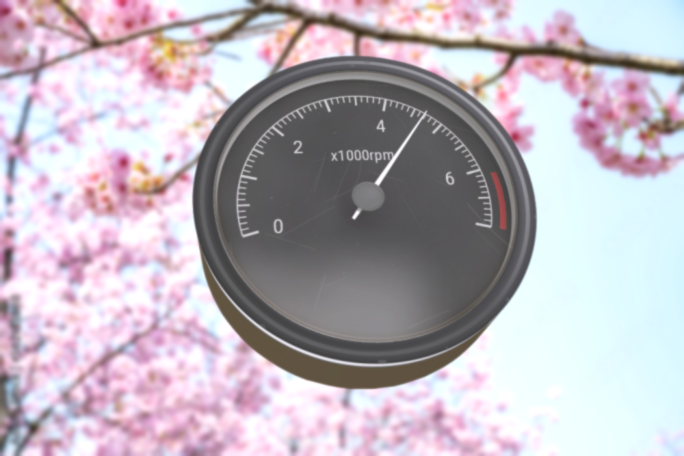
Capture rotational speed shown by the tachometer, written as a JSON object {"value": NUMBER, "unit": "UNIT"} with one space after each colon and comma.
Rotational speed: {"value": 4700, "unit": "rpm"}
